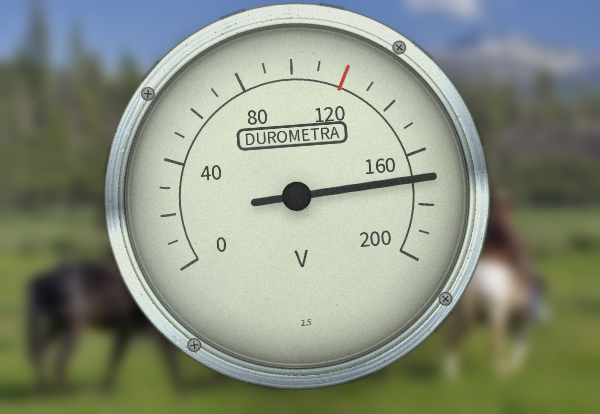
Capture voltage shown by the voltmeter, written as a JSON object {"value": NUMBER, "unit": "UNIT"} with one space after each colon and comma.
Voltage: {"value": 170, "unit": "V"}
